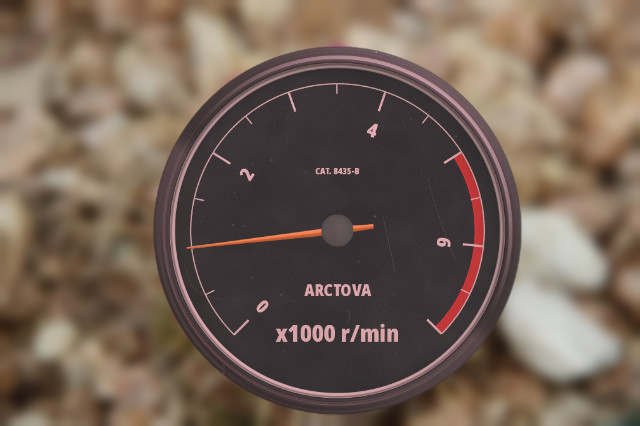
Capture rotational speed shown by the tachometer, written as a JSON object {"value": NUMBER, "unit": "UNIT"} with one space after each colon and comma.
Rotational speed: {"value": 1000, "unit": "rpm"}
